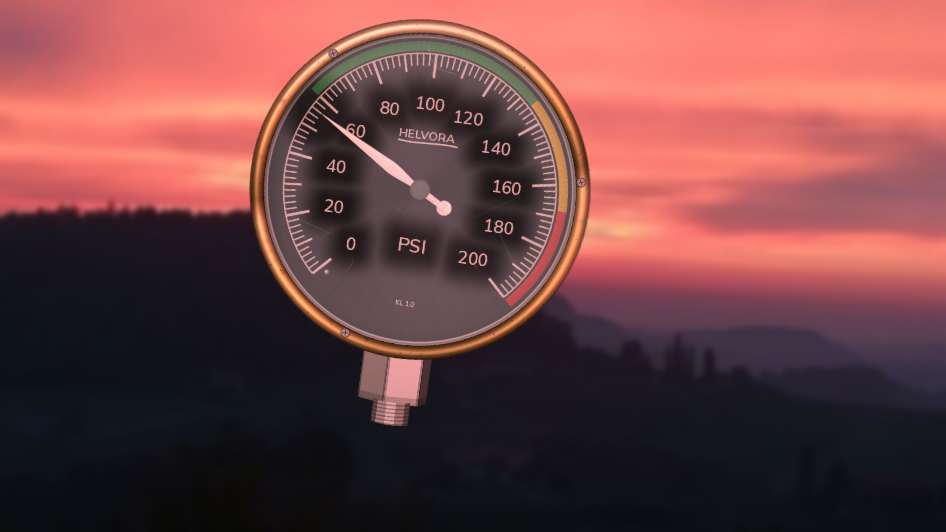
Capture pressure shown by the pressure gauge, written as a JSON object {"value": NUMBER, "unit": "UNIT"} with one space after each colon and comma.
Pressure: {"value": 56, "unit": "psi"}
